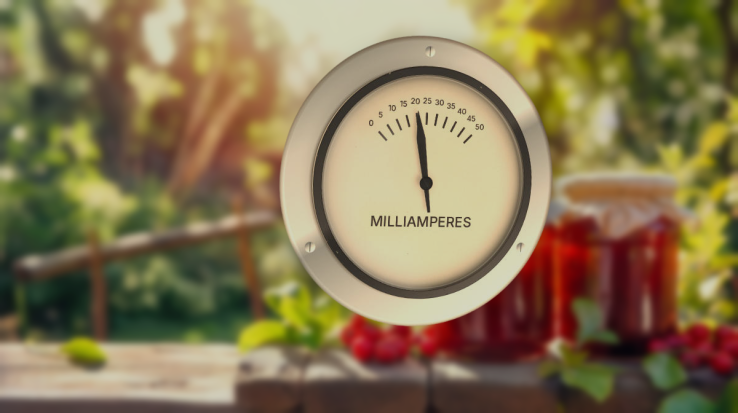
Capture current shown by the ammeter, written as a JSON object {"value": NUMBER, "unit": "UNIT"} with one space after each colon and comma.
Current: {"value": 20, "unit": "mA"}
